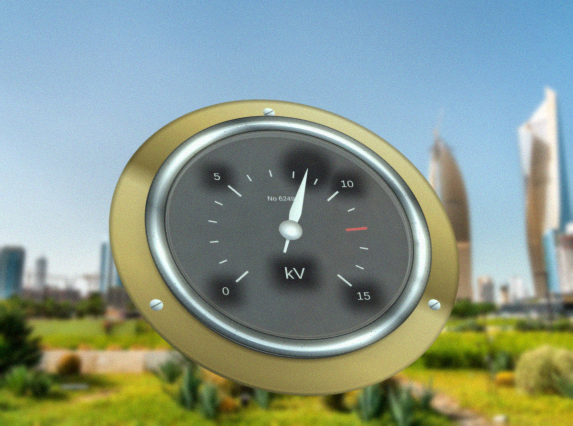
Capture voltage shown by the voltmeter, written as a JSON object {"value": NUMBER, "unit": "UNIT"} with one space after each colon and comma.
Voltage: {"value": 8.5, "unit": "kV"}
